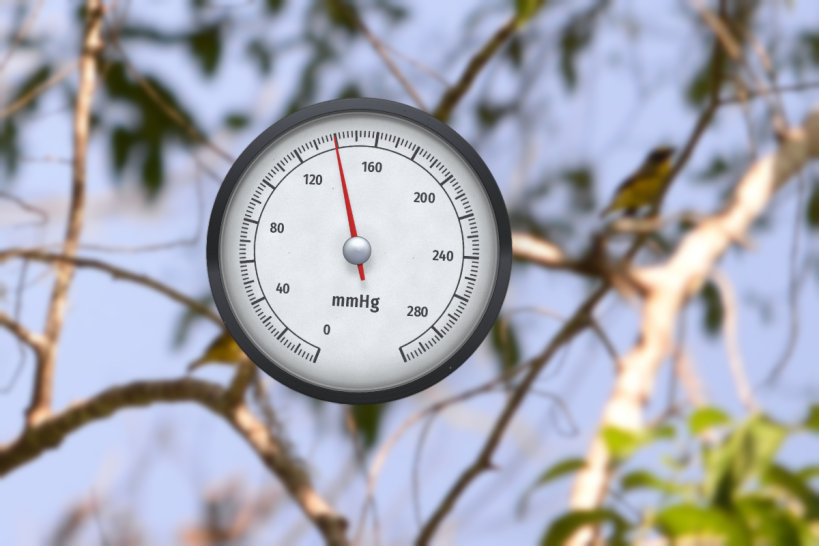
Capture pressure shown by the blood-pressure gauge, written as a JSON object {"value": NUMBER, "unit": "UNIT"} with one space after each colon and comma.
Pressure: {"value": 140, "unit": "mmHg"}
